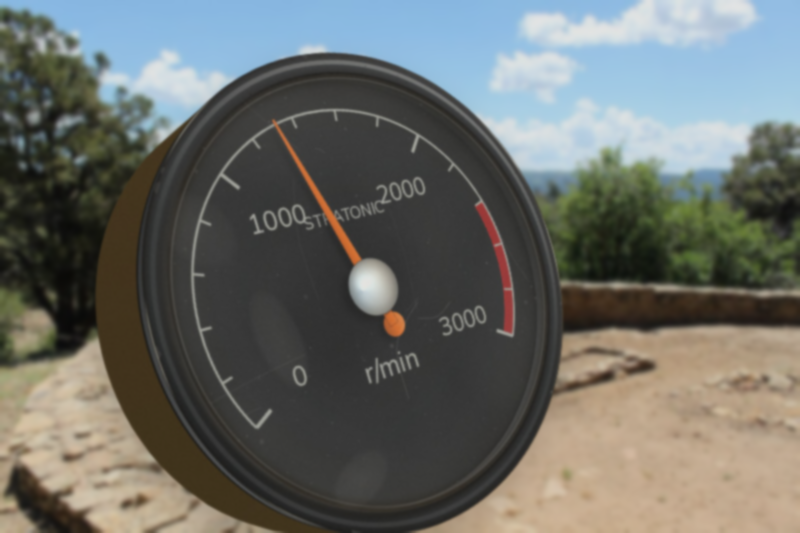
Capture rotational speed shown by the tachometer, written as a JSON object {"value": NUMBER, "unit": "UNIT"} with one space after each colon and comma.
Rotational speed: {"value": 1300, "unit": "rpm"}
